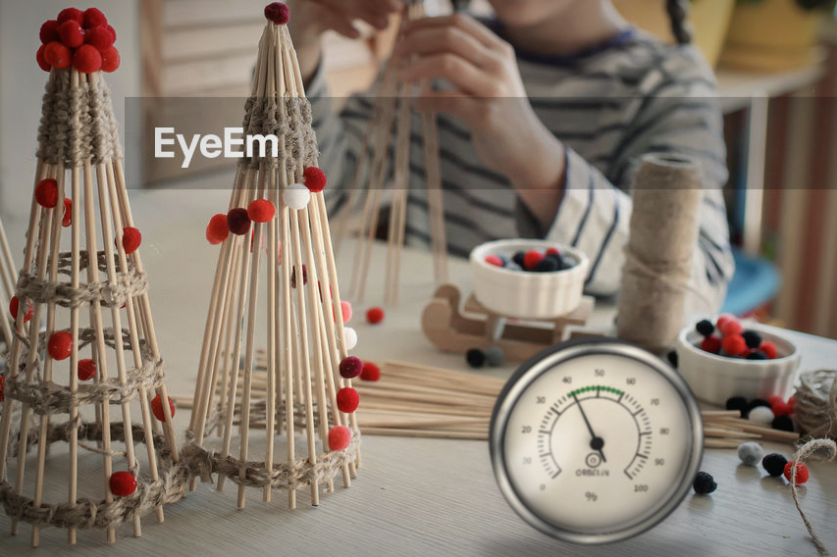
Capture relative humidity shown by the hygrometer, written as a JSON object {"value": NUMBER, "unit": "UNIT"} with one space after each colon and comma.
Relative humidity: {"value": 40, "unit": "%"}
